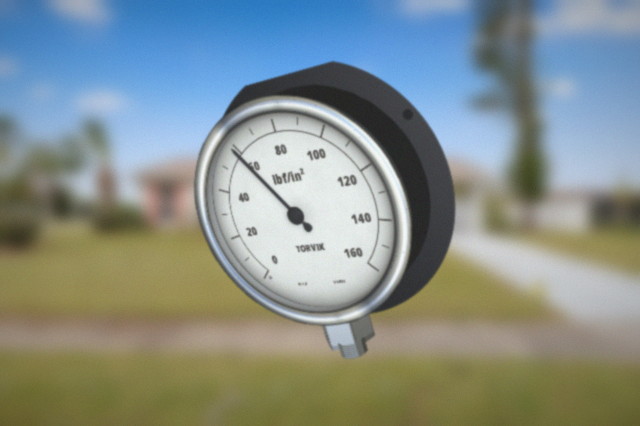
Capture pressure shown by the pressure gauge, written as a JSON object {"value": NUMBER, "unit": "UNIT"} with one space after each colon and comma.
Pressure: {"value": 60, "unit": "psi"}
